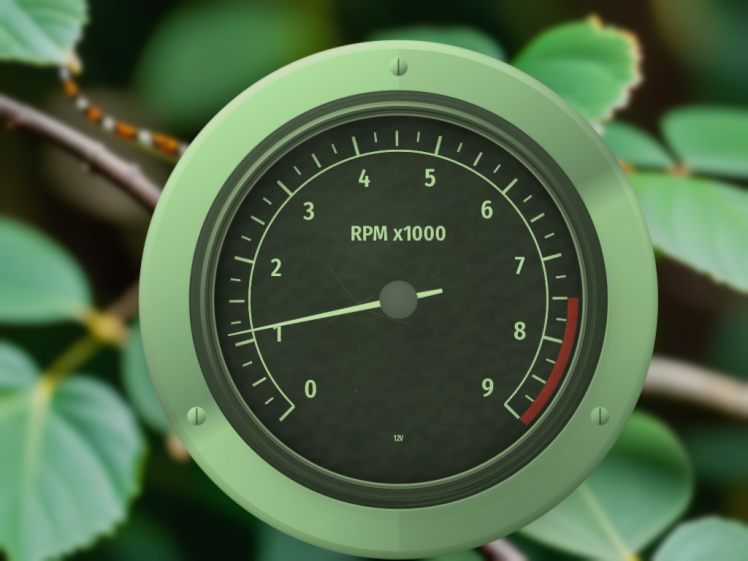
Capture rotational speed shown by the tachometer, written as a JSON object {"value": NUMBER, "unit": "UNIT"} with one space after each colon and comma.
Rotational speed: {"value": 1125, "unit": "rpm"}
